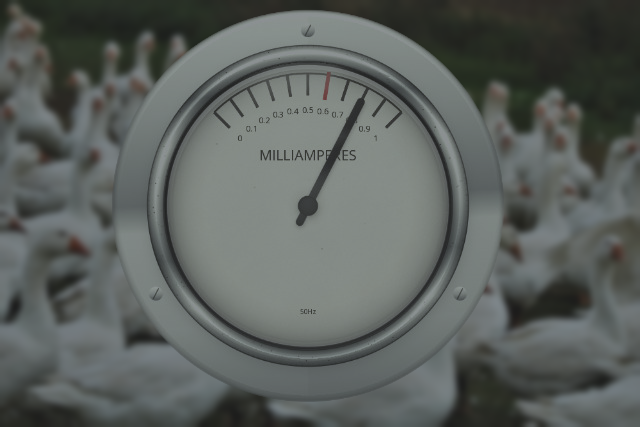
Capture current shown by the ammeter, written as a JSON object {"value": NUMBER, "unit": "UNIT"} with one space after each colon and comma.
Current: {"value": 0.8, "unit": "mA"}
